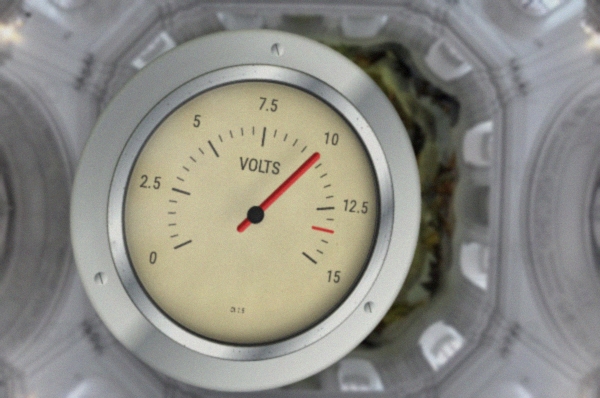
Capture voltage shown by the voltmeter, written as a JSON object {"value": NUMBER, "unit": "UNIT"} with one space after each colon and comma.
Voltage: {"value": 10, "unit": "V"}
